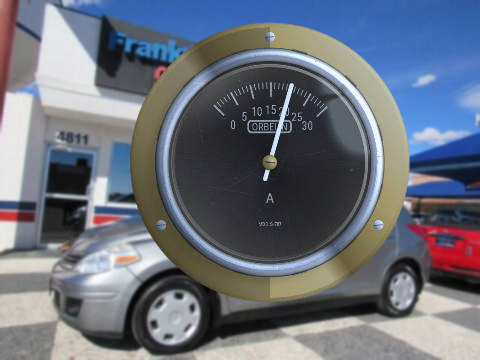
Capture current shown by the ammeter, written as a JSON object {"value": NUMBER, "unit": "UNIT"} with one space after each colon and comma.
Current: {"value": 20, "unit": "A"}
